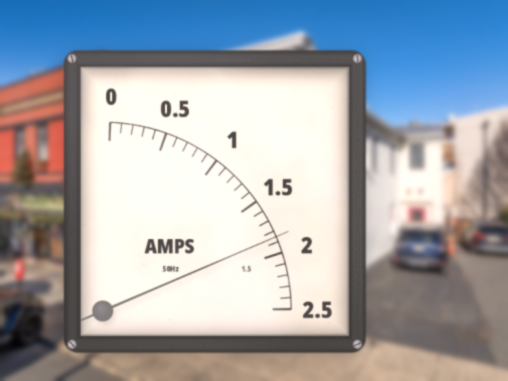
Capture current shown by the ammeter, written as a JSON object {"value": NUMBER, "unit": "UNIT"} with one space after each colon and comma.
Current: {"value": 1.85, "unit": "A"}
